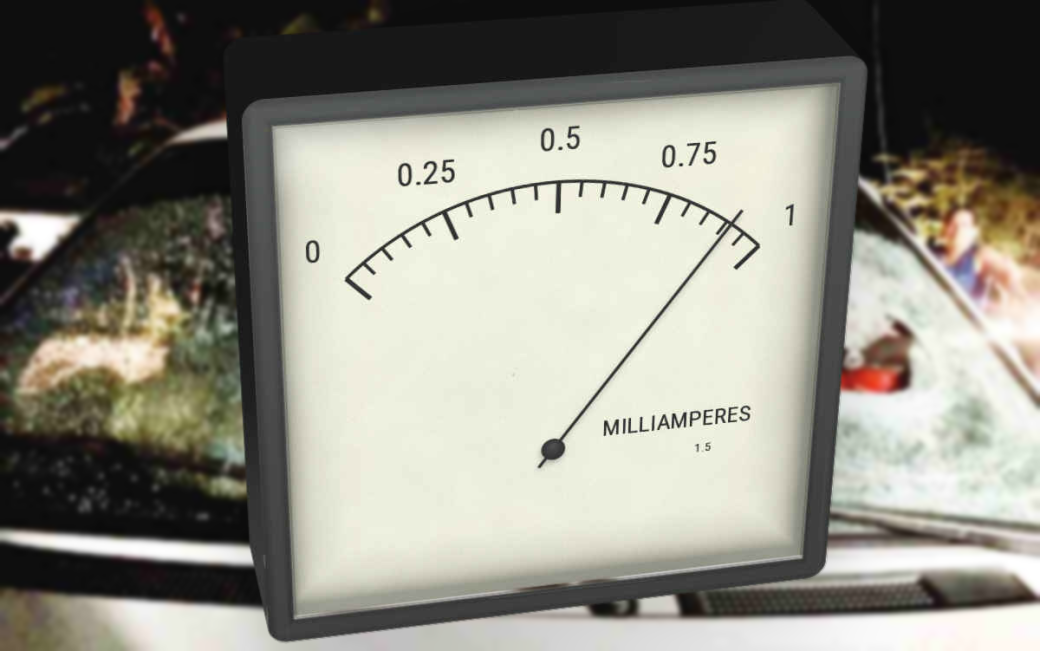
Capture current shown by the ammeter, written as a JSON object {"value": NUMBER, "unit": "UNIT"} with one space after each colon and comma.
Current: {"value": 0.9, "unit": "mA"}
